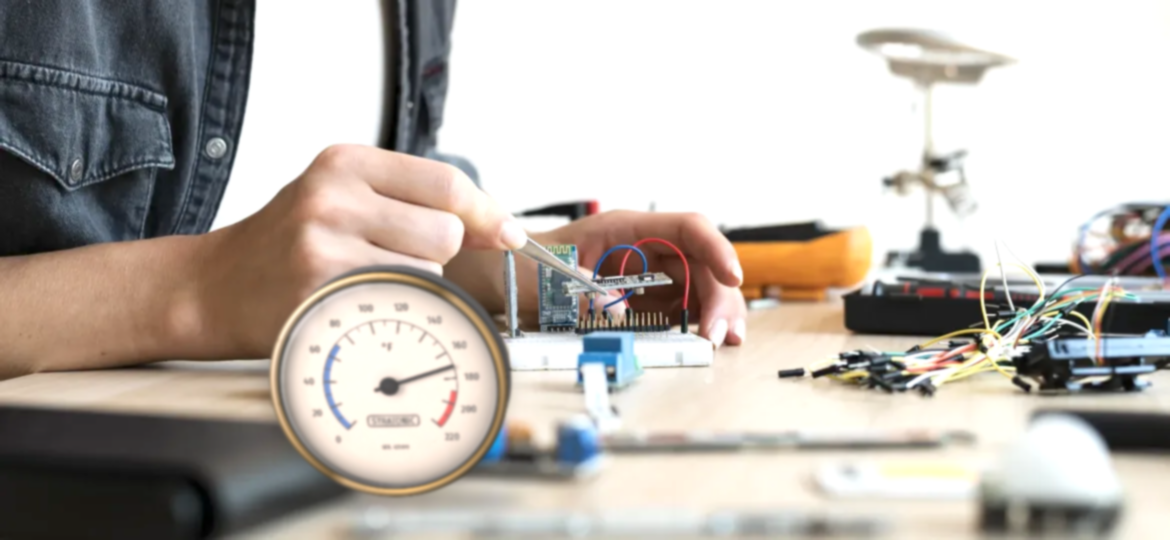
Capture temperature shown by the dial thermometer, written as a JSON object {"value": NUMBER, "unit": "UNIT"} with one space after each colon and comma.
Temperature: {"value": 170, "unit": "°F"}
